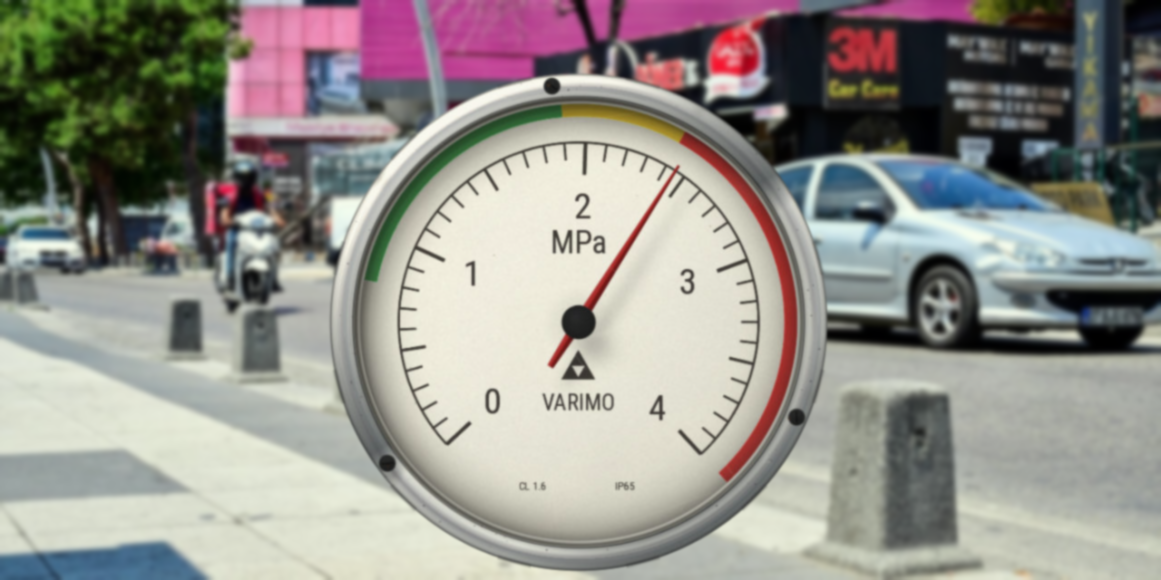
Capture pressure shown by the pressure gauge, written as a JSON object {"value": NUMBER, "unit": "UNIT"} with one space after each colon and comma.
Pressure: {"value": 2.45, "unit": "MPa"}
